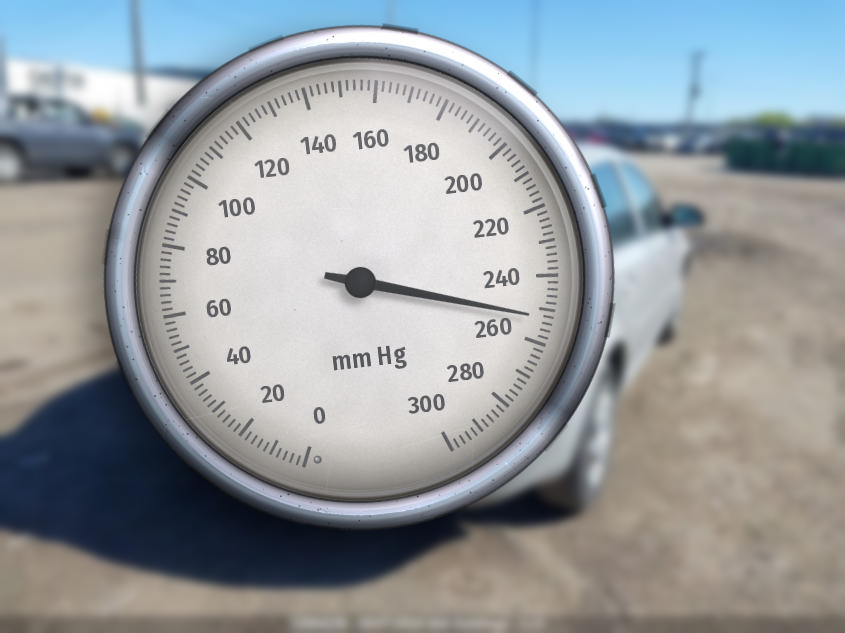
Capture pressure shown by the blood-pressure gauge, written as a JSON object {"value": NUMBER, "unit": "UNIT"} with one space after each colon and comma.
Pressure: {"value": 252, "unit": "mmHg"}
